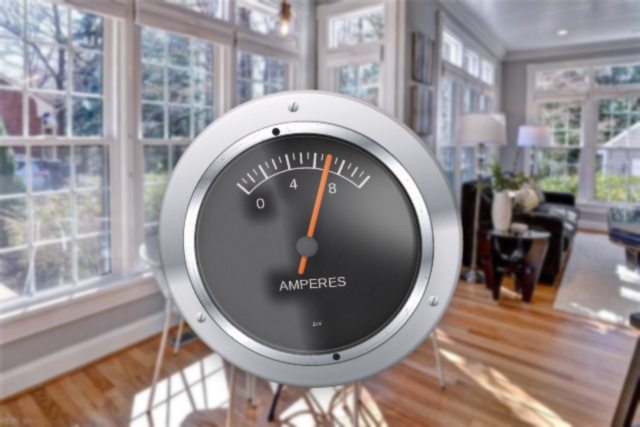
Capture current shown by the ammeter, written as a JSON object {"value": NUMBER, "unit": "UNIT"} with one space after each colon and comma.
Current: {"value": 7, "unit": "A"}
